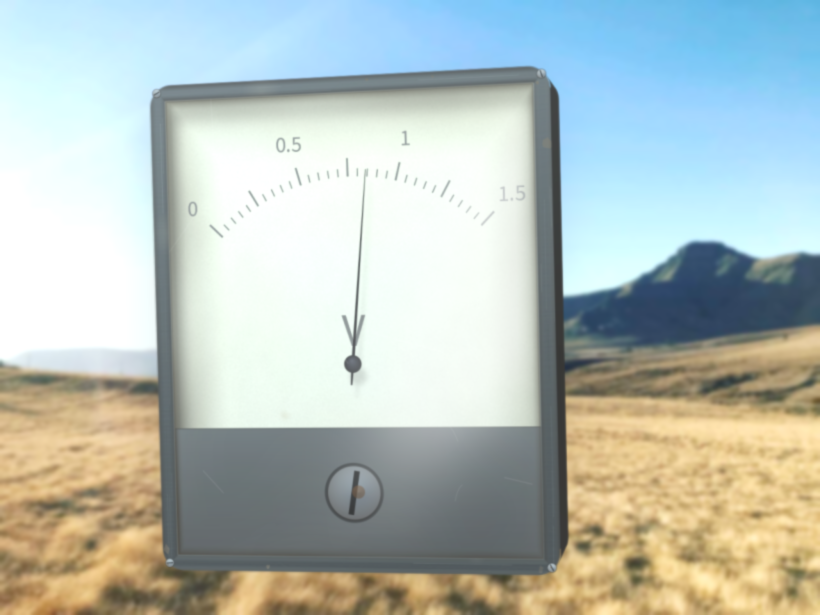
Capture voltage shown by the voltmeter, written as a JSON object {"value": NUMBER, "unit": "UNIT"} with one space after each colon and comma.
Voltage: {"value": 0.85, "unit": "V"}
